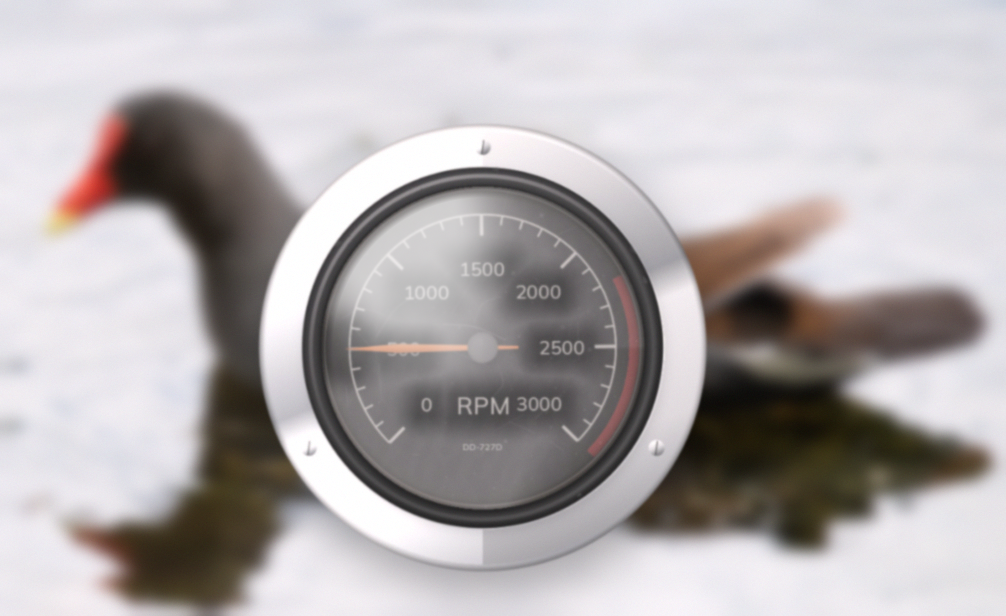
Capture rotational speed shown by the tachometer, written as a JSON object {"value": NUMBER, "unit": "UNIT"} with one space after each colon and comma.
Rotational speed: {"value": 500, "unit": "rpm"}
